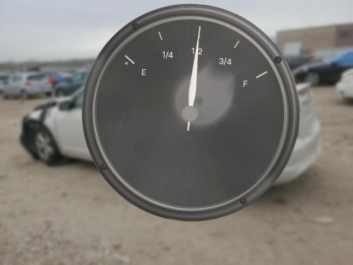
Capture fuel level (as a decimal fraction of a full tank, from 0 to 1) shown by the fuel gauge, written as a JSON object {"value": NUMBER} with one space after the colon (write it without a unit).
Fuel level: {"value": 0.5}
